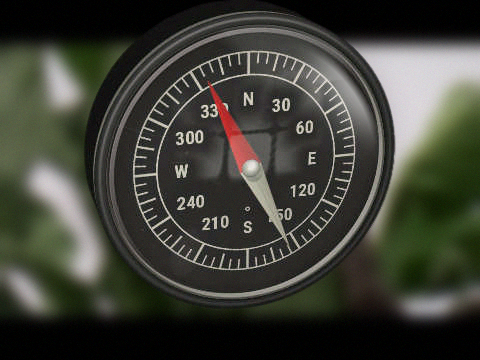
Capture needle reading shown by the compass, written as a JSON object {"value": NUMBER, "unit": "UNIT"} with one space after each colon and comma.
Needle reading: {"value": 335, "unit": "°"}
